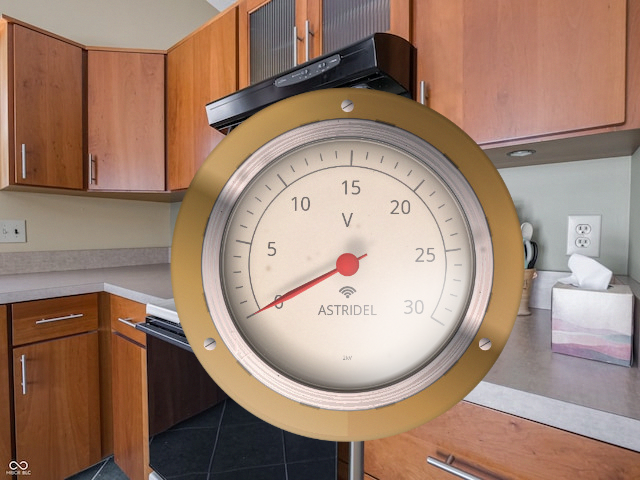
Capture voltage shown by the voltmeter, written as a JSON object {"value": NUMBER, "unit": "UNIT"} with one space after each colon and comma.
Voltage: {"value": 0, "unit": "V"}
